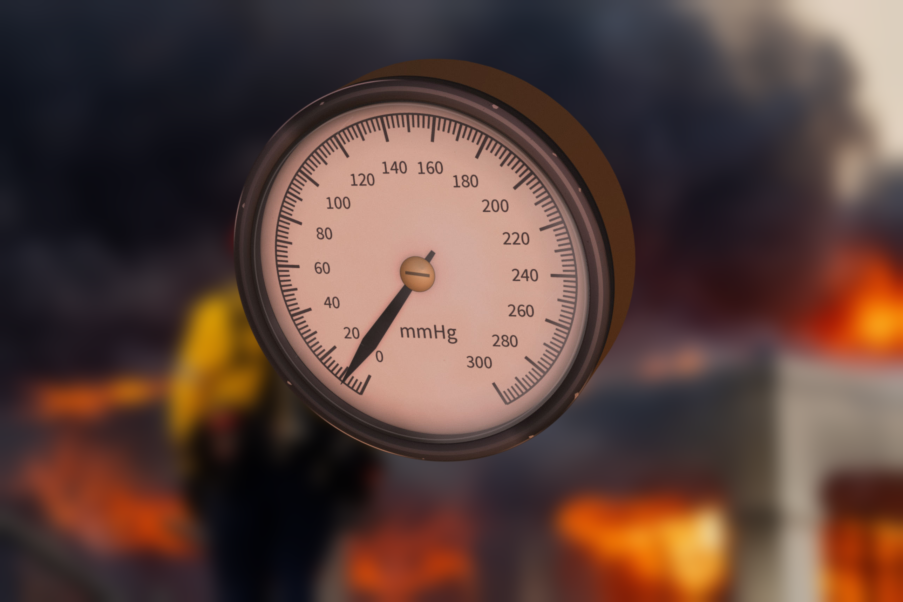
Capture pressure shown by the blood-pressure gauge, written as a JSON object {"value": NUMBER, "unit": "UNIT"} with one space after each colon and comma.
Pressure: {"value": 8, "unit": "mmHg"}
